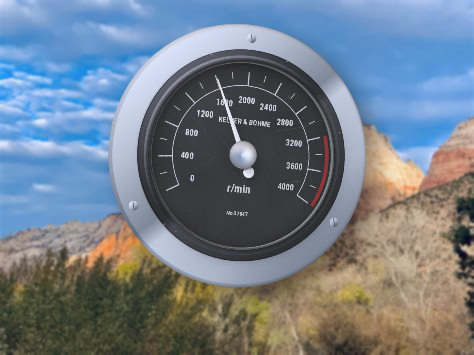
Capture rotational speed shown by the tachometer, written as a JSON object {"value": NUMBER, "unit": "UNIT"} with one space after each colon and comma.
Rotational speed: {"value": 1600, "unit": "rpm"}
